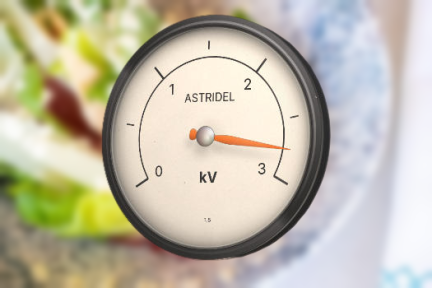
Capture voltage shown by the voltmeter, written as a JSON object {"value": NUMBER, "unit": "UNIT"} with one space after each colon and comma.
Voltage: {"value": 2.75, "unit": "kV"}
